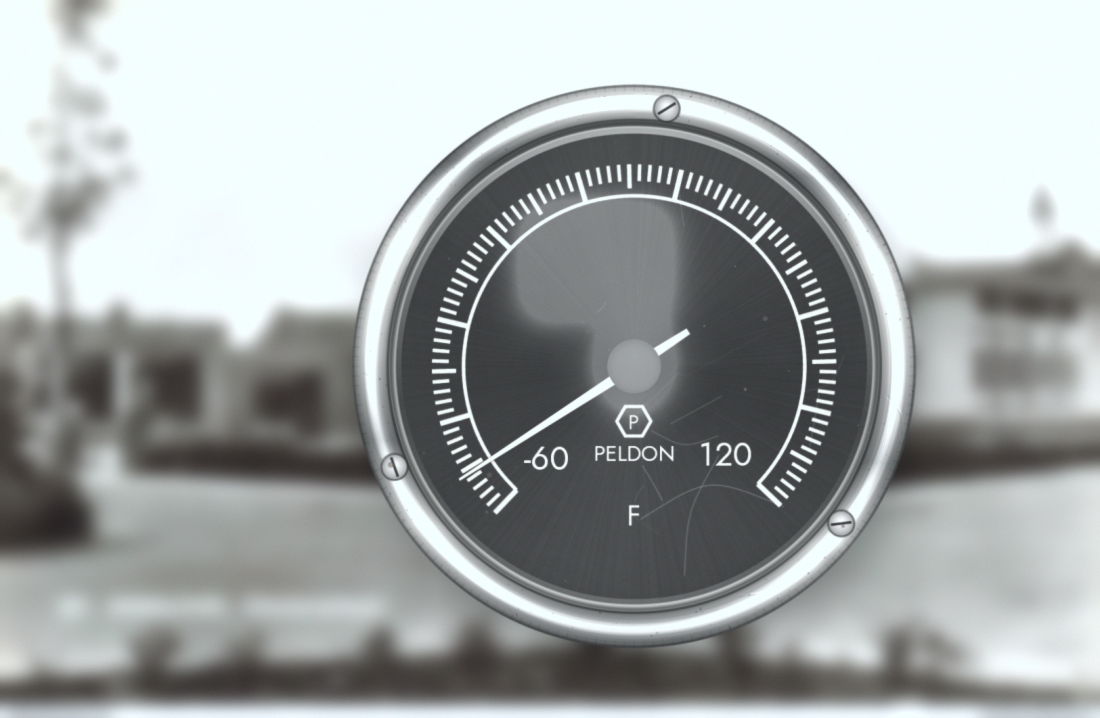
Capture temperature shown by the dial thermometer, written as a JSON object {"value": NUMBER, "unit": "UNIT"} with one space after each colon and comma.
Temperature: {"value": -51, "unit": "°F"}
